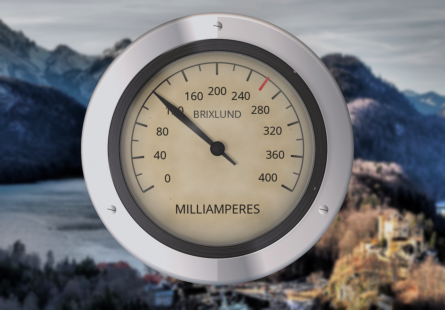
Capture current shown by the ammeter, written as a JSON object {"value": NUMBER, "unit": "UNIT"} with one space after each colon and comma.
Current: {"value": 120, "unit": "mA"}
